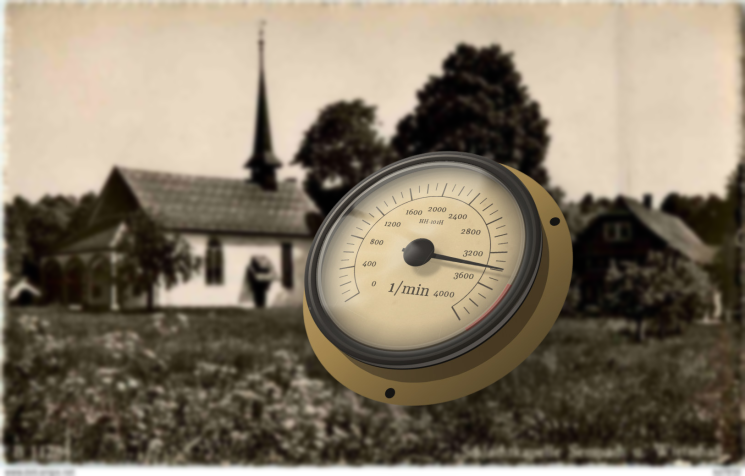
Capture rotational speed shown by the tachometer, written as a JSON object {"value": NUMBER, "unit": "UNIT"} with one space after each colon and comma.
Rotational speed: {"value": 3400, "unit": "rpm"}
